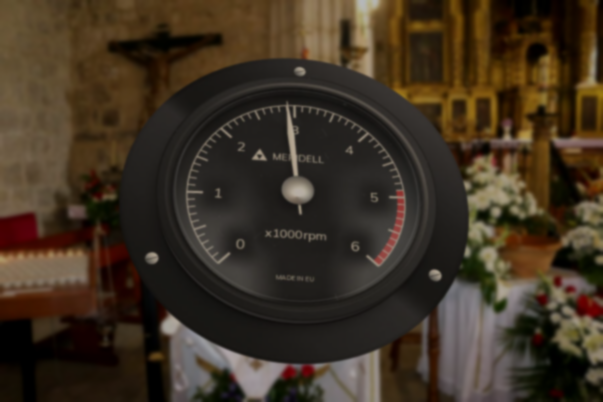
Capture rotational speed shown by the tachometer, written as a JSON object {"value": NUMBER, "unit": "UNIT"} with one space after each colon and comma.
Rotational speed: {"value": 2900, "unit": "rpm"}
